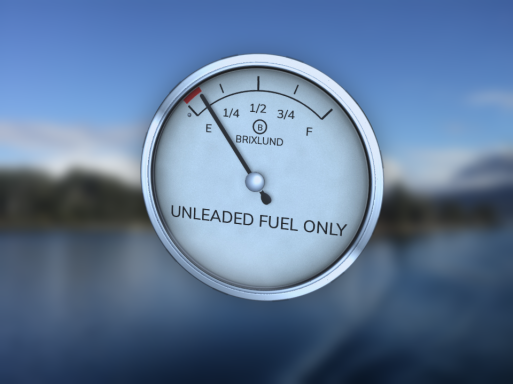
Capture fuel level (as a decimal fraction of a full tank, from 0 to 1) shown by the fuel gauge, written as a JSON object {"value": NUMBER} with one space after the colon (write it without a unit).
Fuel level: {"value": 0.125}
